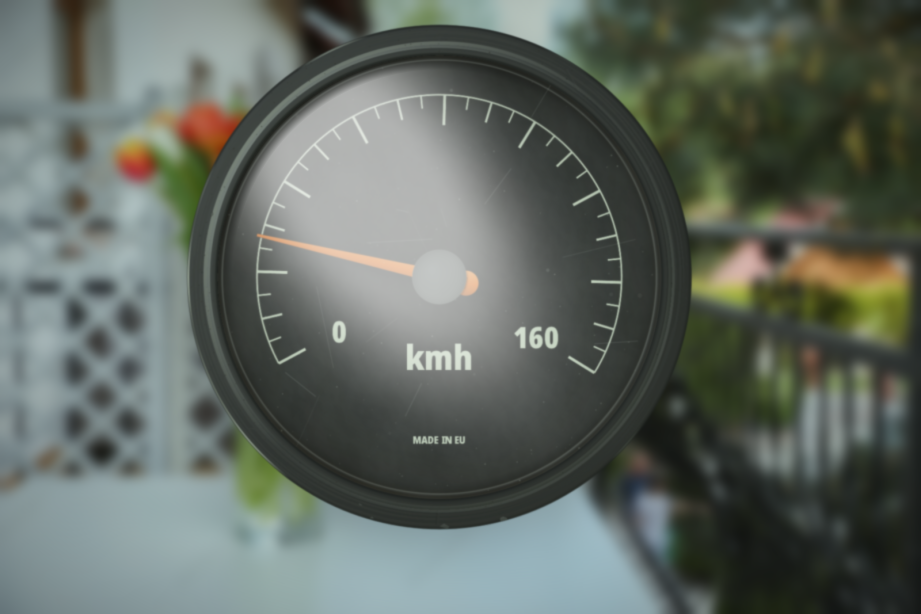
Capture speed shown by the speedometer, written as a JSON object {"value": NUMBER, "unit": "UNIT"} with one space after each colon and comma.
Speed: {"value": 27.5, "unit": "km/h"}
